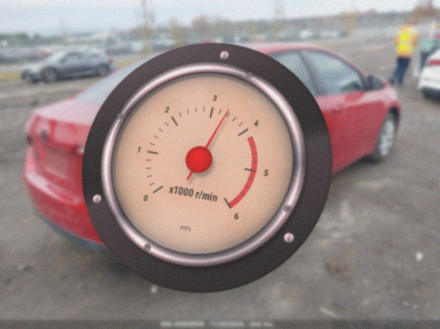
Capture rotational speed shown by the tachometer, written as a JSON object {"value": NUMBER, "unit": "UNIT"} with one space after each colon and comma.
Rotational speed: {"value": 3400, "unit": "rpm"}
